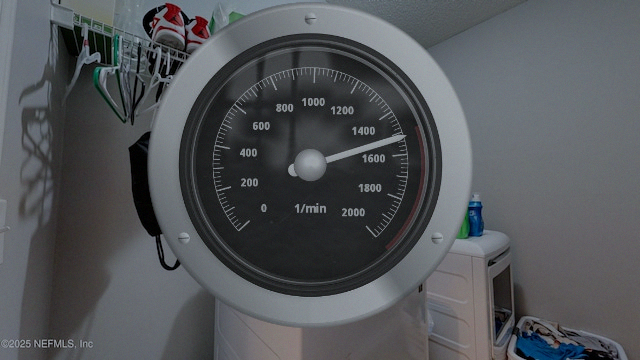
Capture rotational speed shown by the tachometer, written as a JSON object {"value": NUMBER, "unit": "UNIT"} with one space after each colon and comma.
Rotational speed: {"value": 1520, "unit": "rpm"}
